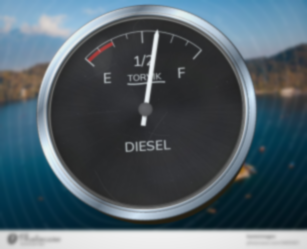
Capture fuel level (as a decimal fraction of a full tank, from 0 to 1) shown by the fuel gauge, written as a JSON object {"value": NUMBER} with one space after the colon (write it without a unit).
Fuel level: {"value": 0.625}
